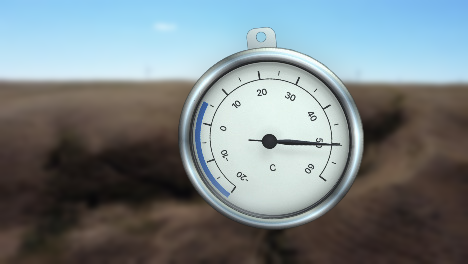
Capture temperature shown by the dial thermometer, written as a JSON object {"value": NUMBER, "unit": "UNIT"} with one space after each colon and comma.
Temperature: {"value": 50, "unit": "°C"}
